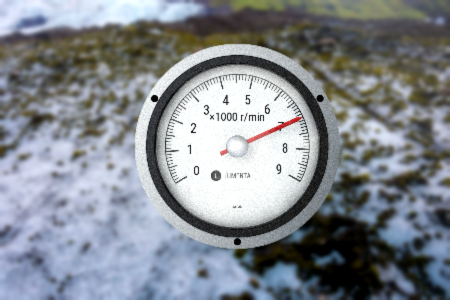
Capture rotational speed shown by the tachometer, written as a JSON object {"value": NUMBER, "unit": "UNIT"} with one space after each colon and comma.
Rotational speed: {"value": 7000, "unit": "rpm"}
